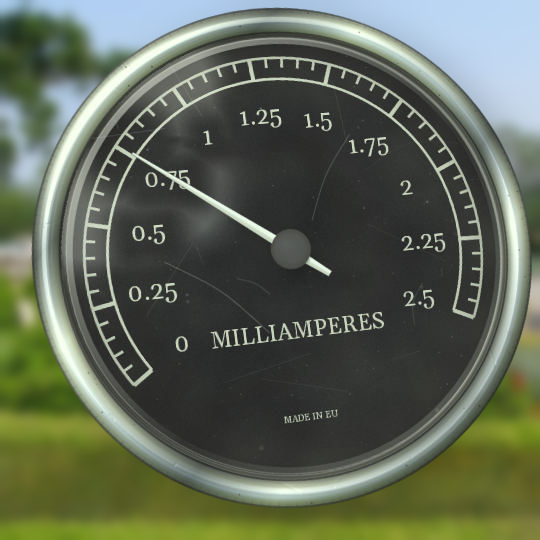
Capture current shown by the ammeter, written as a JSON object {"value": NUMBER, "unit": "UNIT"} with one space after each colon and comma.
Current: {"value": 0.75, "unit": "mA"}
